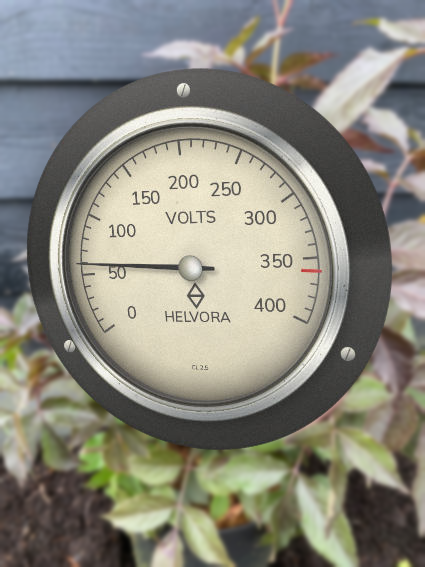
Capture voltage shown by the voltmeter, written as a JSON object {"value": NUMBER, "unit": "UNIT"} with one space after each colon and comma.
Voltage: {"value": 60, "unit": "V"}
